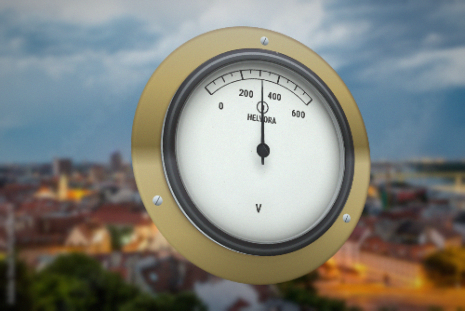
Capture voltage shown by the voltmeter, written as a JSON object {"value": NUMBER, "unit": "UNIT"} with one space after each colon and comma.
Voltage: {"value": 300, "unit": "V"}
